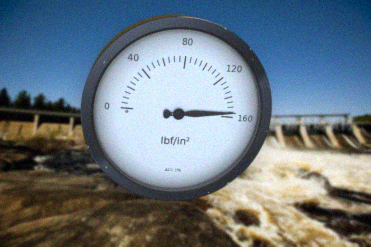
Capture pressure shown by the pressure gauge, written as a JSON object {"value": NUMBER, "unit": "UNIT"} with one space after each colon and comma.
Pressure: {"value": 155, "unit": "psi"}
